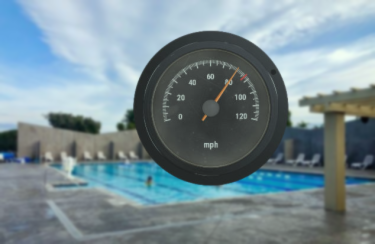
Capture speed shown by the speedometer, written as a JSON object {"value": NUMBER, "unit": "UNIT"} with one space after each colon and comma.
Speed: {"value": 80, "unit": "mph"}
